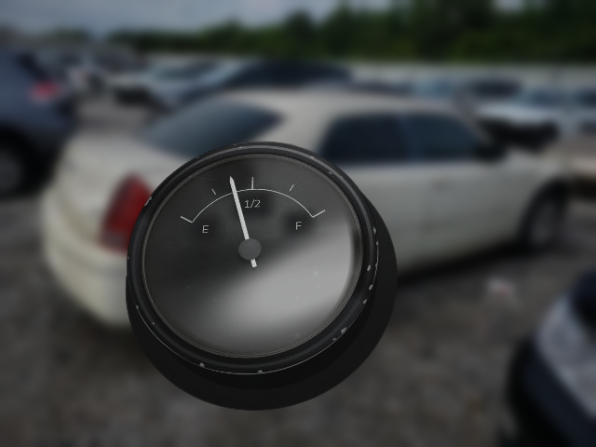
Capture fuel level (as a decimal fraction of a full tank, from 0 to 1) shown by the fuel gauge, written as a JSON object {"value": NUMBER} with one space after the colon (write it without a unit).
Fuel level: {"value": 0.375}
